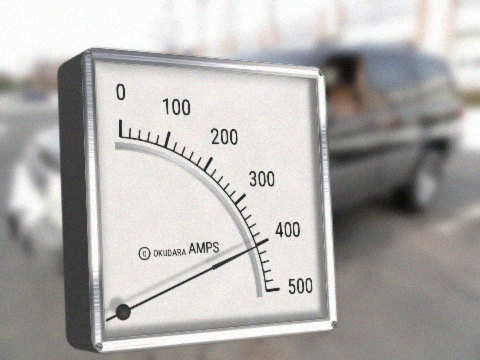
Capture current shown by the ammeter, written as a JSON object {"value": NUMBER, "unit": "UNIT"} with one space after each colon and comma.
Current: {"value": 400, "unit": "A"}
